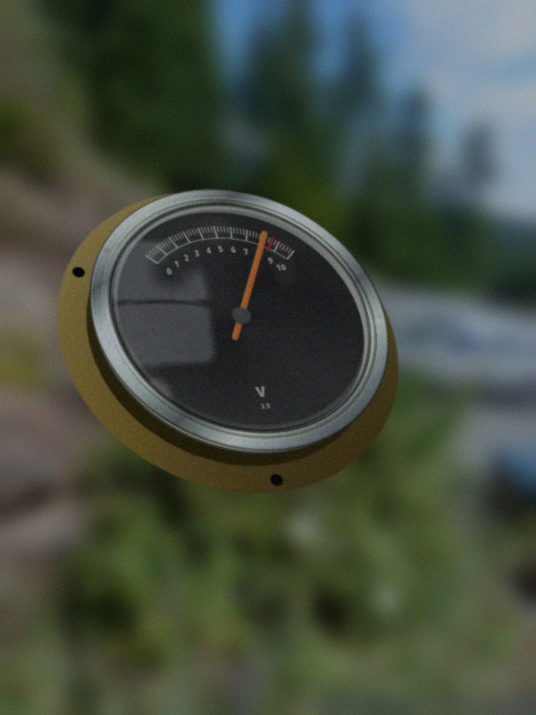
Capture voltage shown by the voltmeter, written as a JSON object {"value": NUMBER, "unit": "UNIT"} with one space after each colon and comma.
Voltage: {"value": 8, "unit": "V"}
